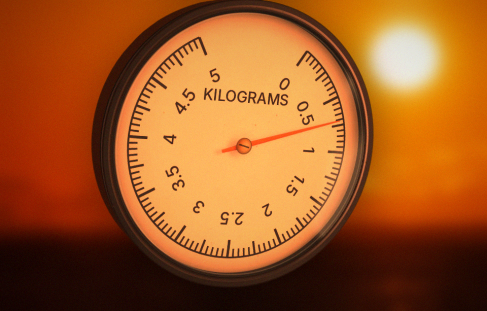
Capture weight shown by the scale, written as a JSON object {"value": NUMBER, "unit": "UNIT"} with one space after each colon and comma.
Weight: {"value": 0.7, "unit": "kg"}
